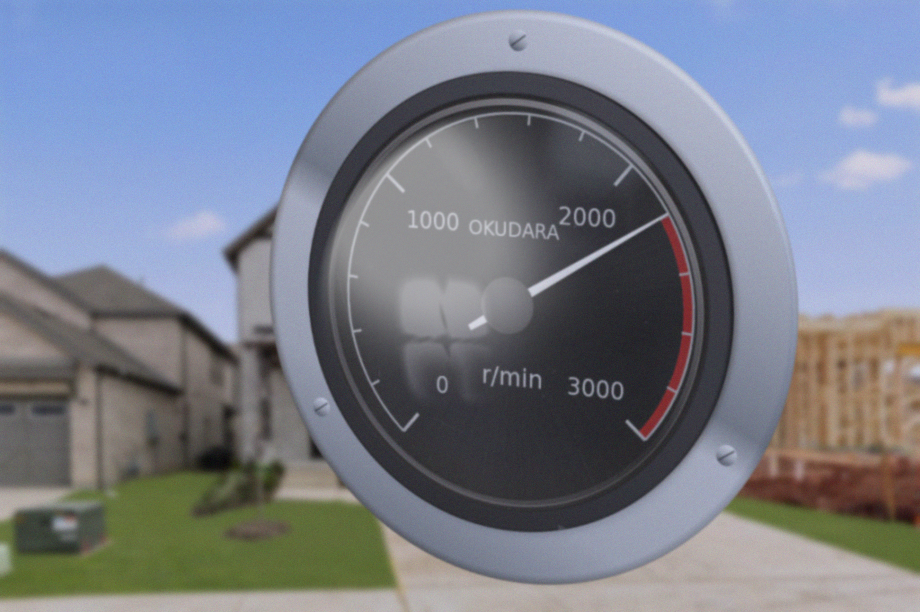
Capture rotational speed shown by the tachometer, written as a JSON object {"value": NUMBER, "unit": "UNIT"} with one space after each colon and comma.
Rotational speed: {"value": 2200, "unit": "rpm"}
